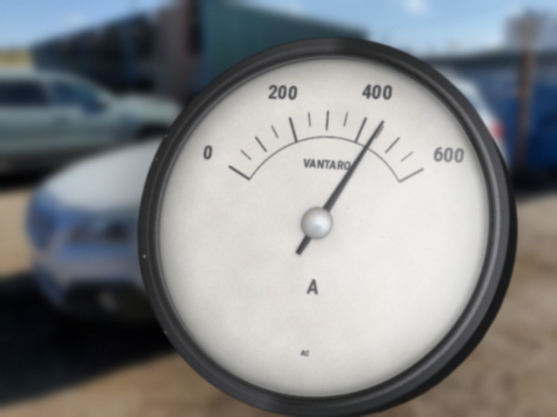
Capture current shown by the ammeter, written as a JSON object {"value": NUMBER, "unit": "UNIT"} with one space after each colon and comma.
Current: {"value": 450, "unit": "A"}
